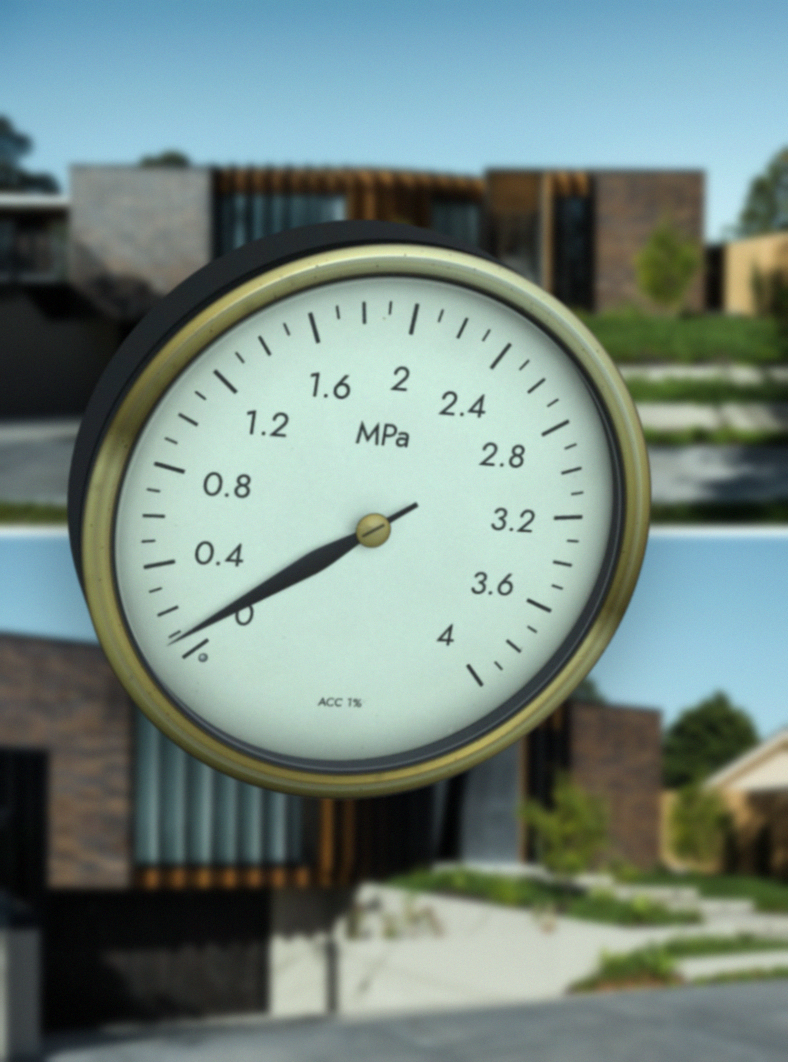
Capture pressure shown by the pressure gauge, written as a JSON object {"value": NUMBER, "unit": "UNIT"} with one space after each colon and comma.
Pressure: {"value": 0.1, "unit": "MPa"}
